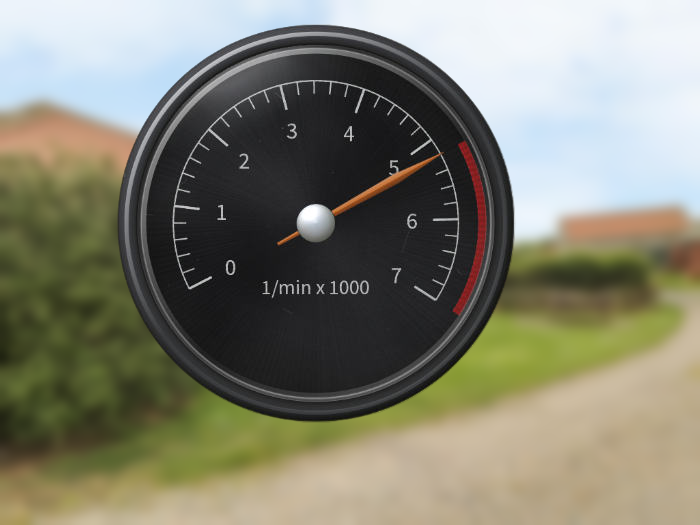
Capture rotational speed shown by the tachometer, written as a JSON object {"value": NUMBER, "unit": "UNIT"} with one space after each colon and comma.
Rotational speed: {"value": 5200, "unit": "rpm"}
